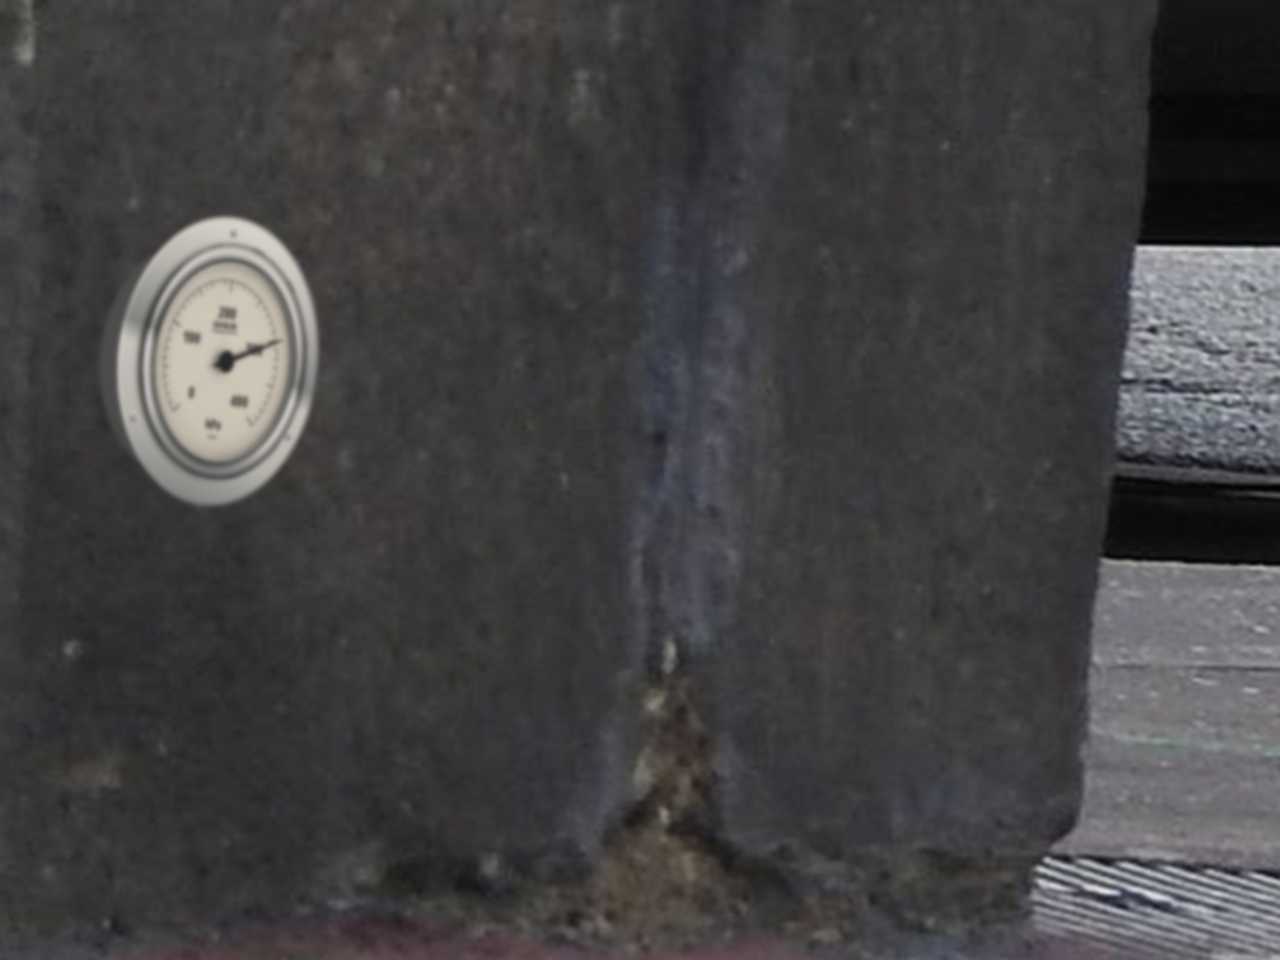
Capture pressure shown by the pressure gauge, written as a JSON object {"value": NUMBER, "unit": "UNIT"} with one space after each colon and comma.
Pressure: {"value": 300, "unit": "kPa"}
